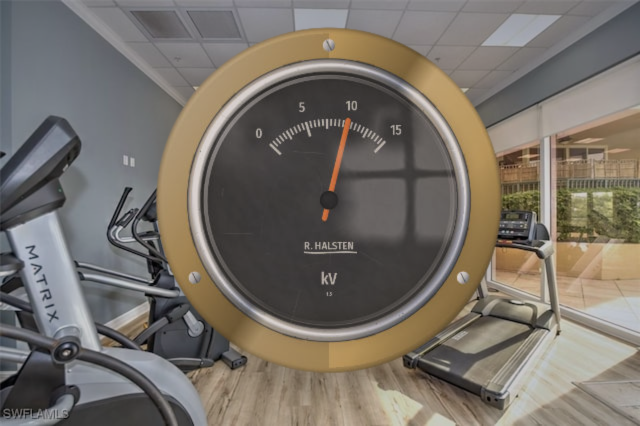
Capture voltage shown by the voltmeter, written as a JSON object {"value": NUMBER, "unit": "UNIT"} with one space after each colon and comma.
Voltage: {"value": 10, "unit": "kV"}
